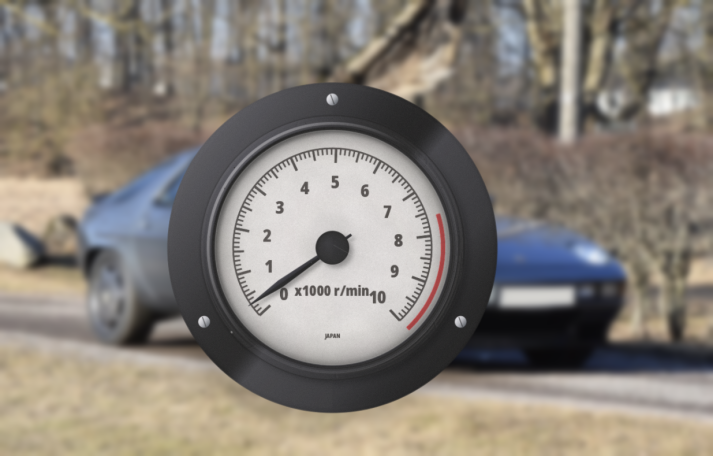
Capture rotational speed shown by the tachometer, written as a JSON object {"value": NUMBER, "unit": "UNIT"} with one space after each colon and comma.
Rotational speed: {"value": 300, "unit": "rpm"}
